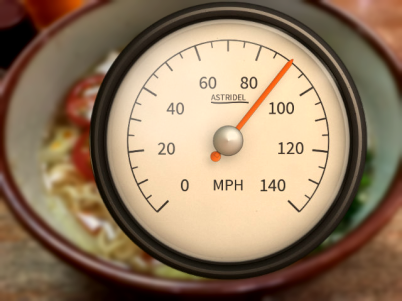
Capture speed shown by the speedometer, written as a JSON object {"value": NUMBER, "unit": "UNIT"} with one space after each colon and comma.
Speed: {"value": 90, "unit": "mph"}
